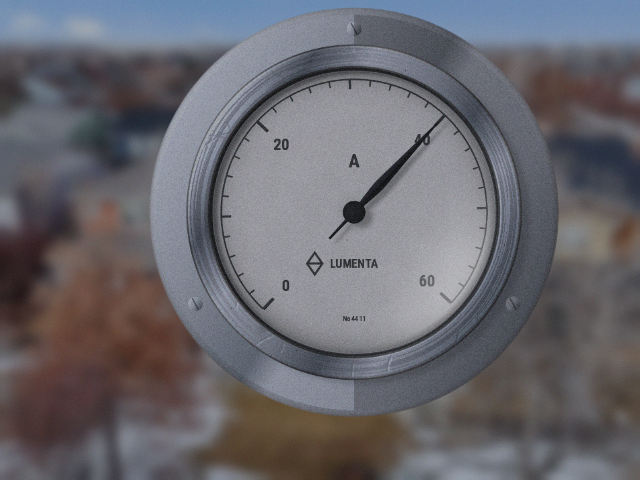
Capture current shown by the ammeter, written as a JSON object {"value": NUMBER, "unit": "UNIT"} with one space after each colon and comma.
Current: {"value": 40, "unit": "A"}
